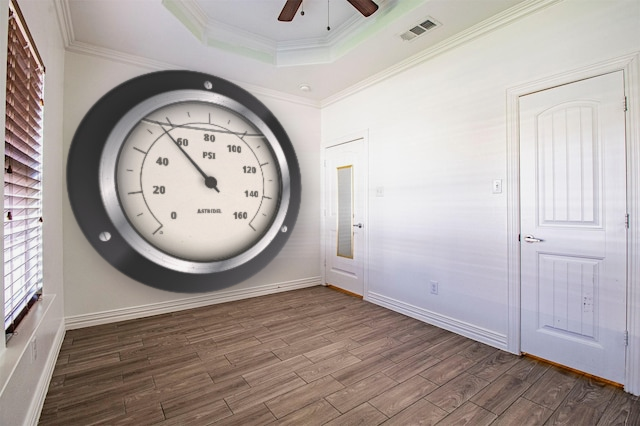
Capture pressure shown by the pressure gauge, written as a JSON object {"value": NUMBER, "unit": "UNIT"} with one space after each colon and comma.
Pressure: {"value": 55, "unit": "psi"}
